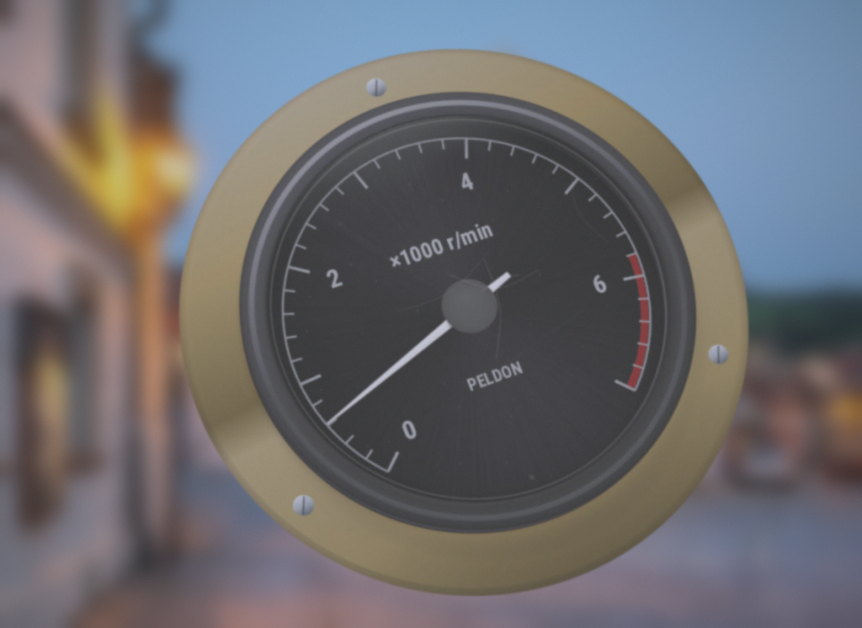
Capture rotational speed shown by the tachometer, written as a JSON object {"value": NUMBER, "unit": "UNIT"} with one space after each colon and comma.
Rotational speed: {"value": 600, "unit": "rpm"}
